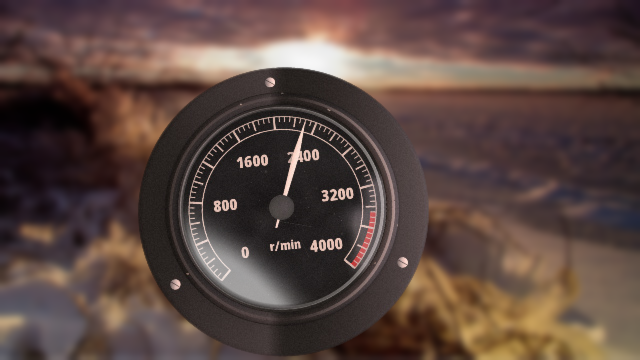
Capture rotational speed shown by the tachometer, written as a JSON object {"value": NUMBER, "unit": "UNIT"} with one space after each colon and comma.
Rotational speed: {"value": 2300, "unit": "rpm"}
